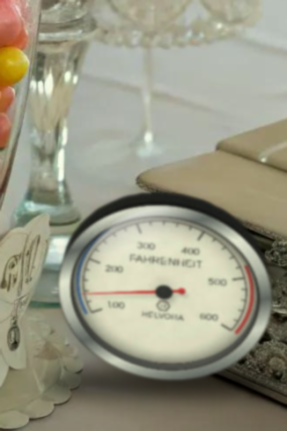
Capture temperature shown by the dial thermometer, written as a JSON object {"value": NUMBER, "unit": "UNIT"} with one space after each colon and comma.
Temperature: {"value": 140, "unit": "°F"}
